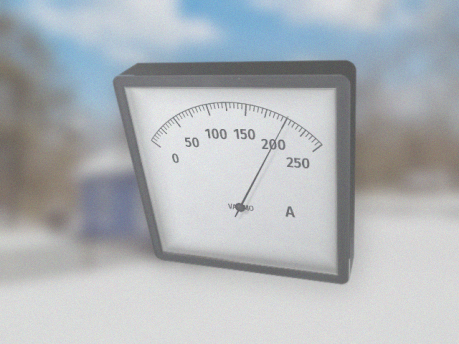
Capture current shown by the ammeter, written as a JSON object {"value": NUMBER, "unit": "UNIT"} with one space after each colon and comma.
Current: {"value": 200, "unit": "A"}
